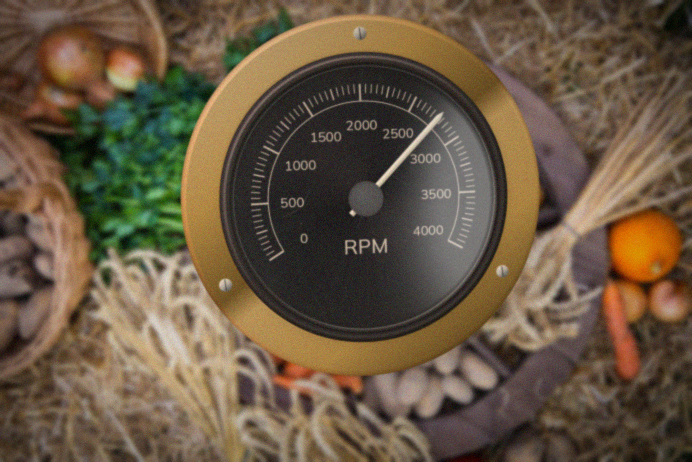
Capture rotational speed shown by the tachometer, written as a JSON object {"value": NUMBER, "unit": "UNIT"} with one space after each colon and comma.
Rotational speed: {"value": 2750, "unit": "rpm"}
